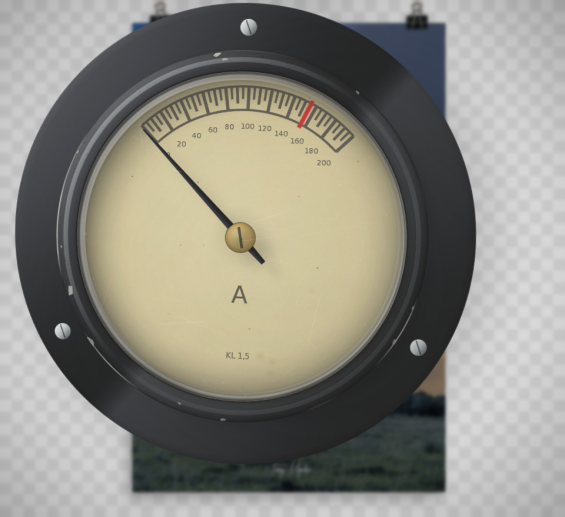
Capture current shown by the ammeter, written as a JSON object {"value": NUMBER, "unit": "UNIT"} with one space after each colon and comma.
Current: {"value": 0, "unit": "A"}
